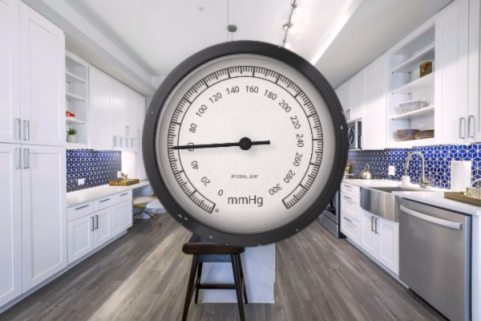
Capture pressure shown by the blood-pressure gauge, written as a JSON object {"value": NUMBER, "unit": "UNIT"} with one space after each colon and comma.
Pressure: {"value": 60, "unit": "mmHg"}
